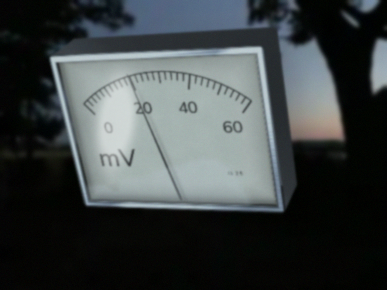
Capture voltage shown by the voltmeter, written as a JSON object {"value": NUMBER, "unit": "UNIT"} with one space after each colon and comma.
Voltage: {"value": 20, "unit": "mV"}
